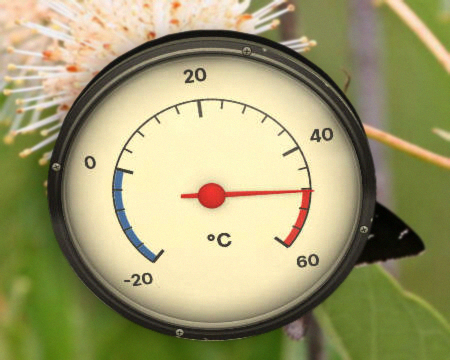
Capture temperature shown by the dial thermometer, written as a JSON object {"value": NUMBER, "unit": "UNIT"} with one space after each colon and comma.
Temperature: {"value": 48, "unit": "°C"}
